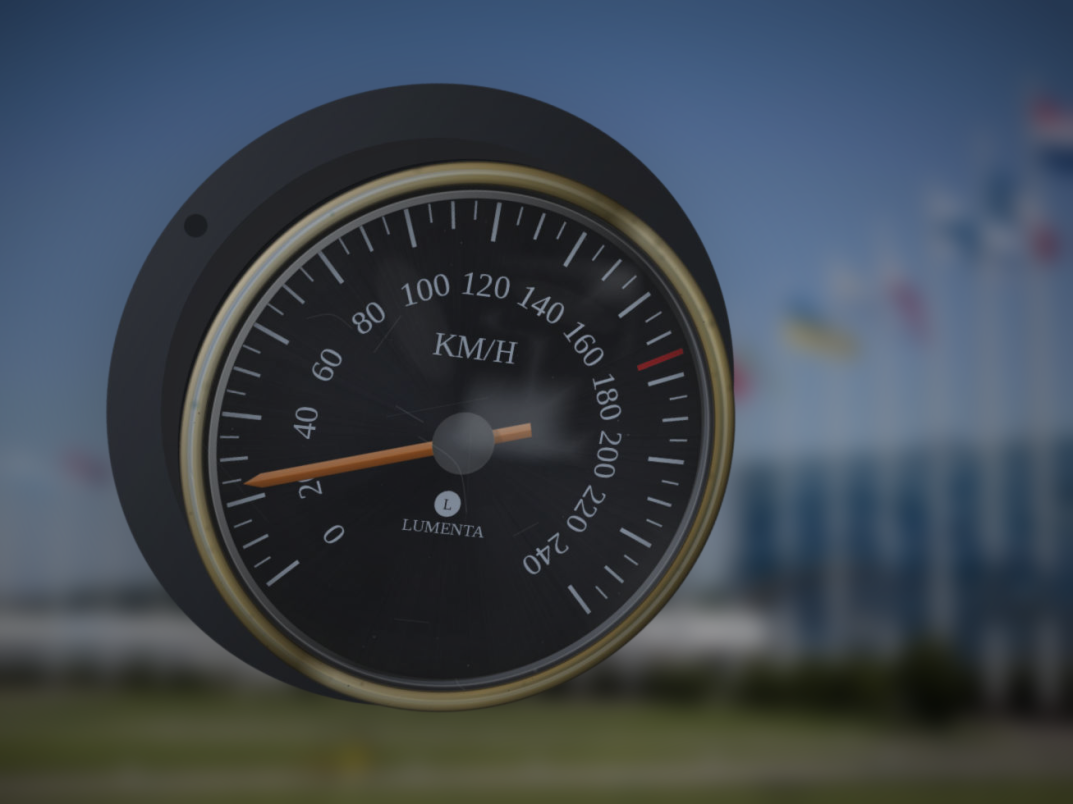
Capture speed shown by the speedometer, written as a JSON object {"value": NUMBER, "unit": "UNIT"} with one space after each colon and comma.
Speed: {"value": 25, "unit": "km/h"}
